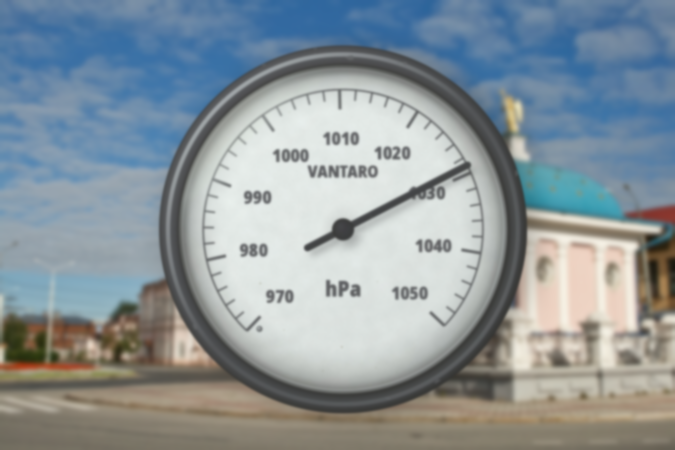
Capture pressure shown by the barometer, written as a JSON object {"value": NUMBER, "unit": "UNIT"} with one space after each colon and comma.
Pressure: {"value": 1029, "unit": "hPa"}
